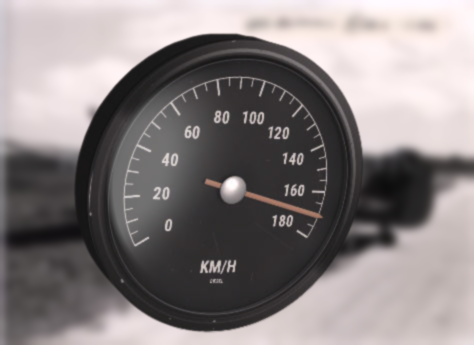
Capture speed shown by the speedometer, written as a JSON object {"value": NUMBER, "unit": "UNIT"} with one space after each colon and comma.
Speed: {"value": 170, "unit": "km/h"}
